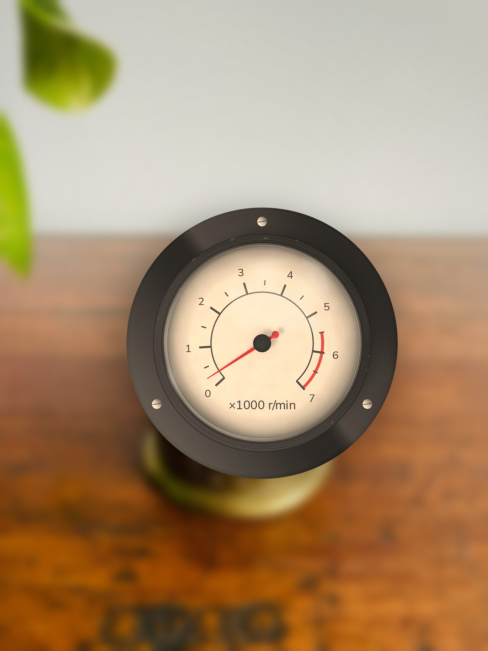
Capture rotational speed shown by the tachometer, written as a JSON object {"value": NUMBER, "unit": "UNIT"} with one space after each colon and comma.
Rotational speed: {"value": 250, "unit": "rpm"}
